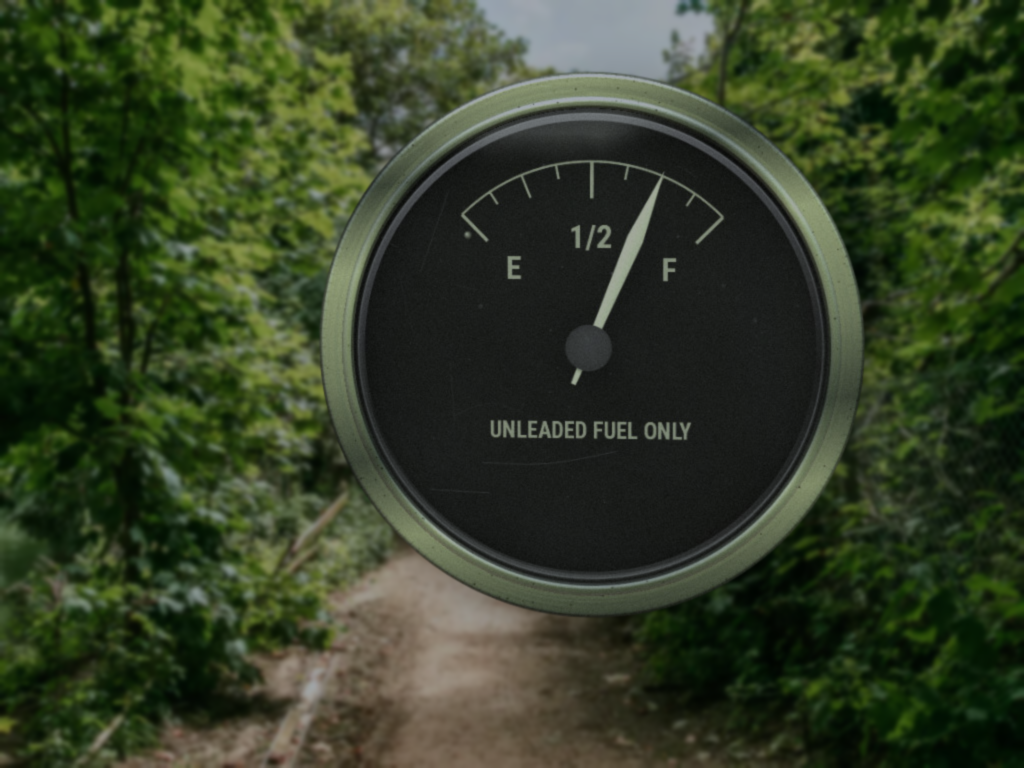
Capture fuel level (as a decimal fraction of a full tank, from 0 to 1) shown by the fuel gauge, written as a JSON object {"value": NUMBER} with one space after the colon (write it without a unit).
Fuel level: {"value": 0.75}
